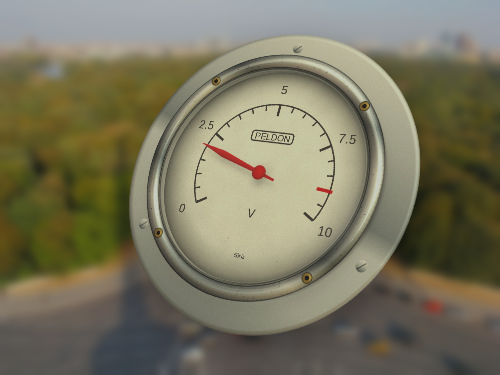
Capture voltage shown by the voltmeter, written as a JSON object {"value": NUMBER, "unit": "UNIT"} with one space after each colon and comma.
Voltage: {"value": 2, "unit": "V"}
